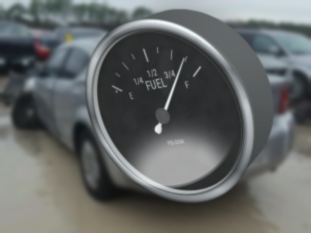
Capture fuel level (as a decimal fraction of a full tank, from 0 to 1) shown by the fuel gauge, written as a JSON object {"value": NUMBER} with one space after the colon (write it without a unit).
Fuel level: {"value": 0.875}
